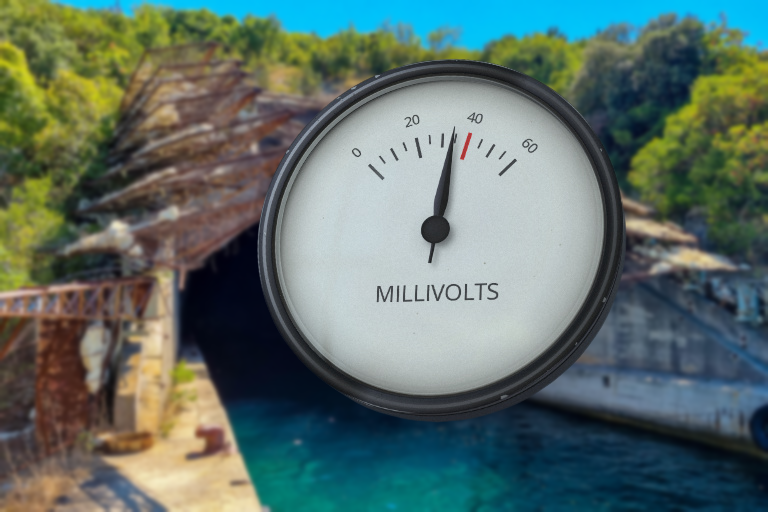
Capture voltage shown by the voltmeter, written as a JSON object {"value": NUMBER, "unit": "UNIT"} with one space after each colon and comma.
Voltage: {"value": 35, "unit": "mV"}
